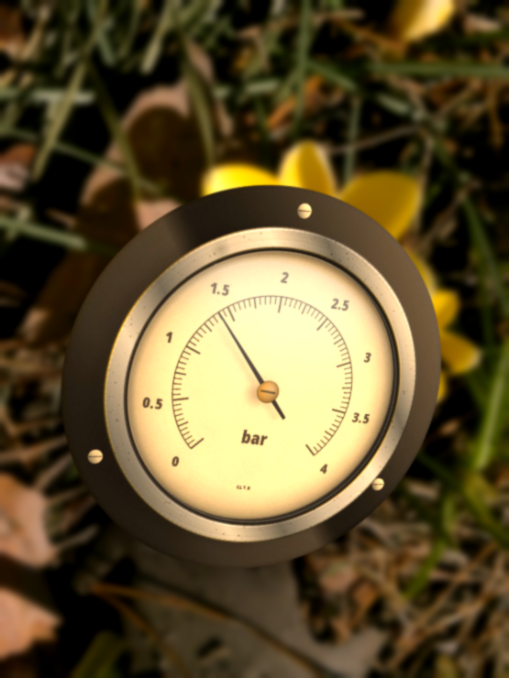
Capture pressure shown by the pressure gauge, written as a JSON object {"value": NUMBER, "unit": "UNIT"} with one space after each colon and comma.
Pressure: {"value": 1.4, "unit": "bar"}
